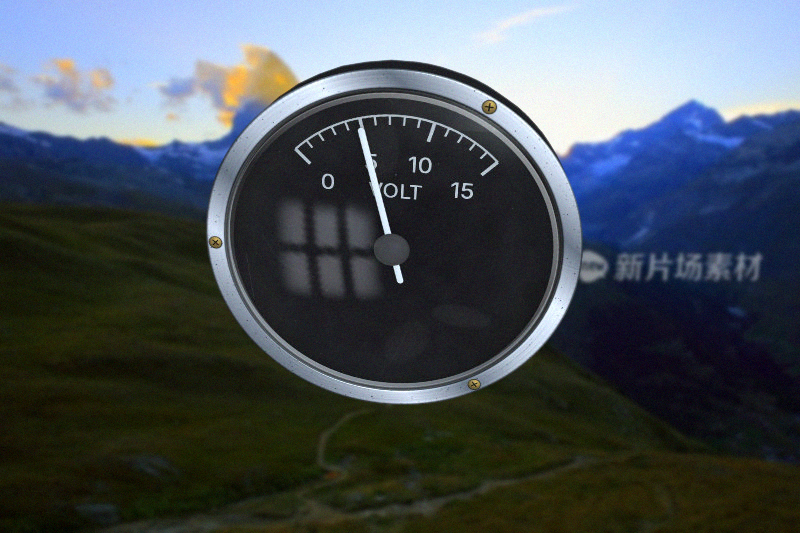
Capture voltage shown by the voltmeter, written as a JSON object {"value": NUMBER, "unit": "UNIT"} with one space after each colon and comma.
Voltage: {"value": 5, "unit": "V"}
